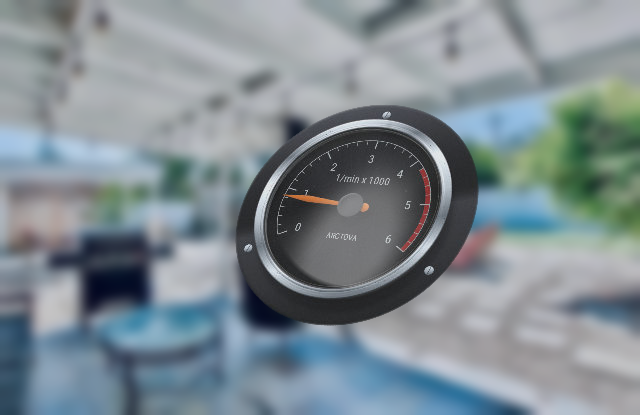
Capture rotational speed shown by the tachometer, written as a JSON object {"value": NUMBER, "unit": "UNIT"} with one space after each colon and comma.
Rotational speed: {"value": 800, "unit": "rpm"}
